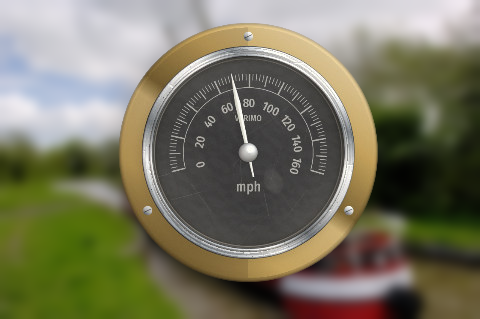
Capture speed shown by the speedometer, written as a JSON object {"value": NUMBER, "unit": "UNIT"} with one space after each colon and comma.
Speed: {"value": 70, "unit": "mph"}
